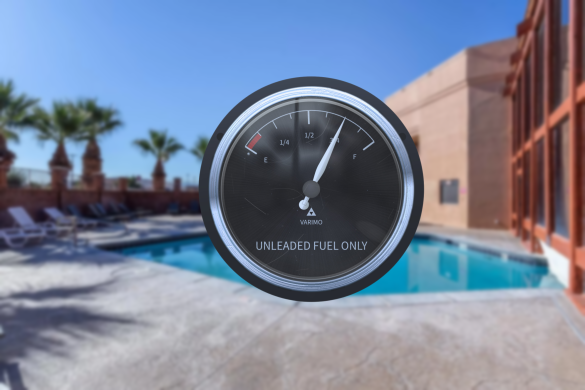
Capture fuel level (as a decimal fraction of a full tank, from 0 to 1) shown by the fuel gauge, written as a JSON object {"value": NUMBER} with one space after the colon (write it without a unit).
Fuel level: {"value": 0.75}
